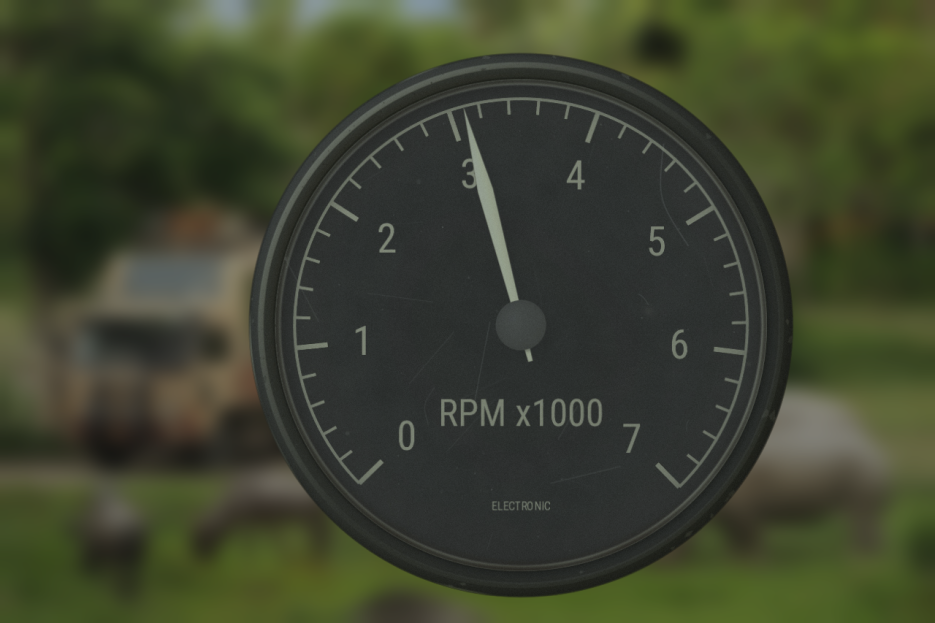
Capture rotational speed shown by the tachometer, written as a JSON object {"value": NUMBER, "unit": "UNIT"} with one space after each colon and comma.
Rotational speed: {"value": 3100, "unit": "rpm"}
